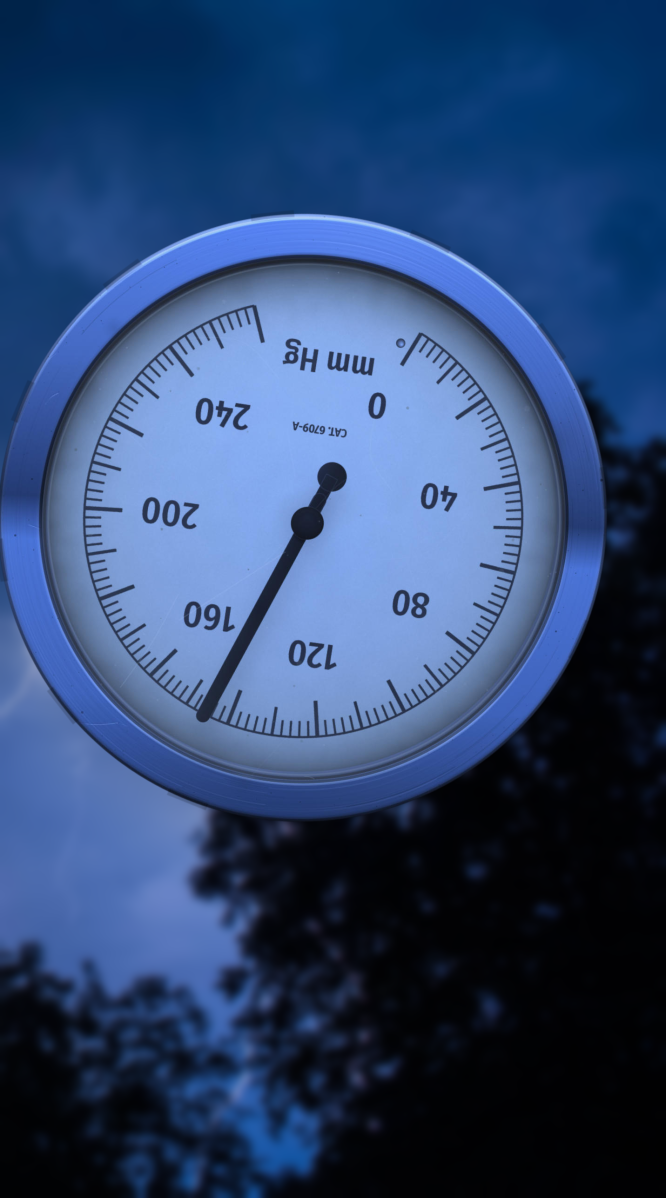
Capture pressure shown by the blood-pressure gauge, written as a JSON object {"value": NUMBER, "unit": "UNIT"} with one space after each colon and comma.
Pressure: {"value": 146, "unit": "mmHg"}
